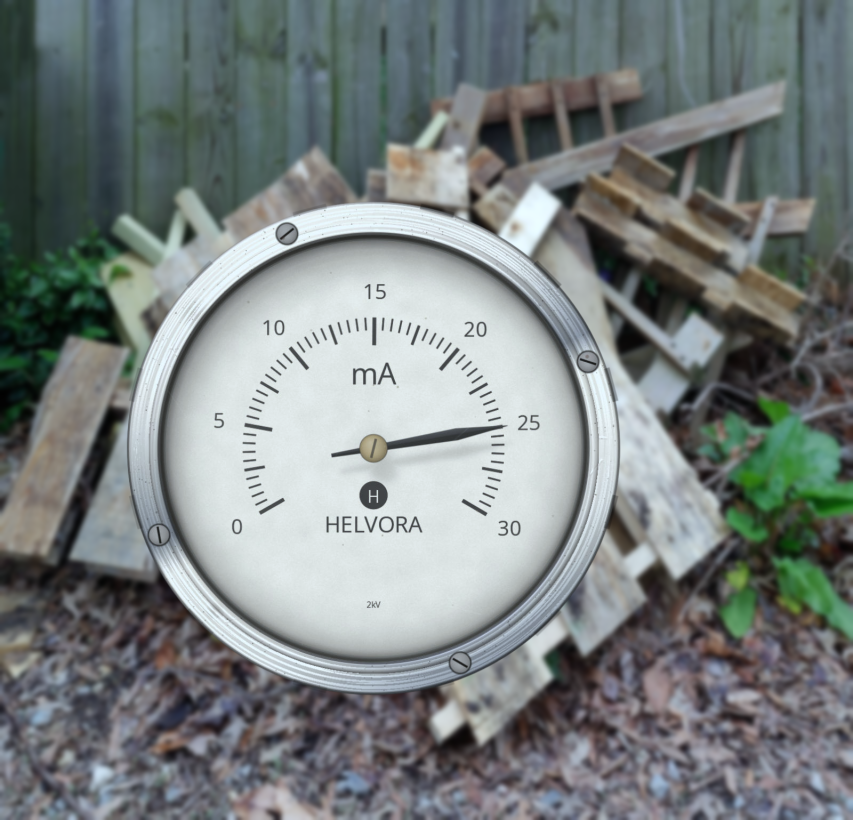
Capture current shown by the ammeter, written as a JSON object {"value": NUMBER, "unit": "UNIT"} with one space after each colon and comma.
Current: {"value": 25, "unit": "mA"}
